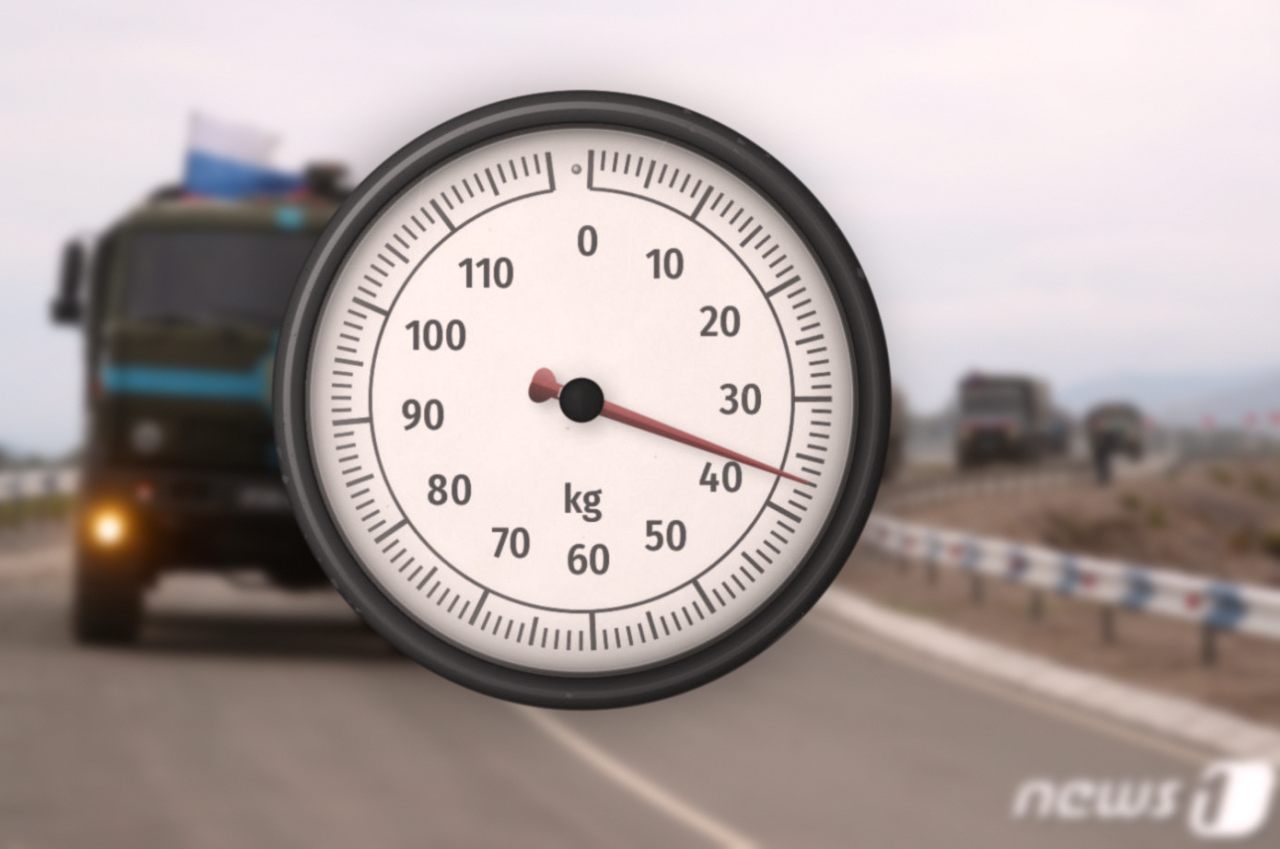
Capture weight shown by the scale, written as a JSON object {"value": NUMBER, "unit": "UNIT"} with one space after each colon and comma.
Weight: {"value": 37, "unit": "kg"}
